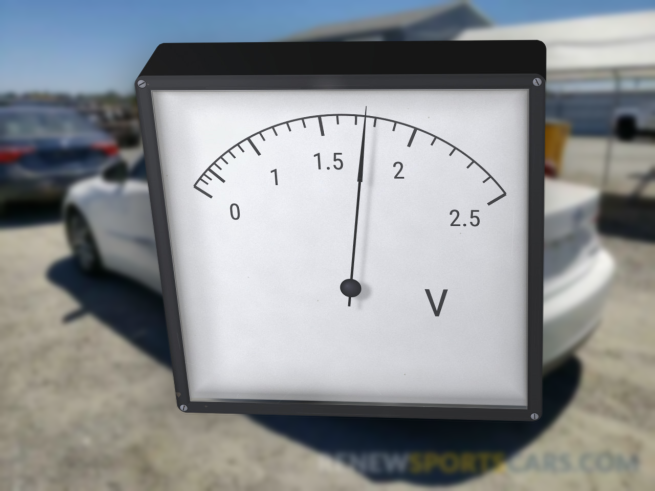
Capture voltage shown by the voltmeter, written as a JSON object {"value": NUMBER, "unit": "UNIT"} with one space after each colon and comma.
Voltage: {"value": 1.75, "unit": "V"}
